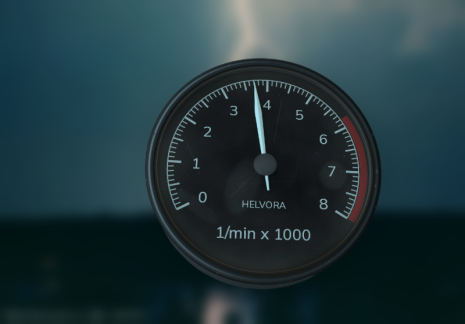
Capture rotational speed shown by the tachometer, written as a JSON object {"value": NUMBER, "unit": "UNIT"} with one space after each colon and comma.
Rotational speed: {"value": 3700, "unit": "rpm"}
